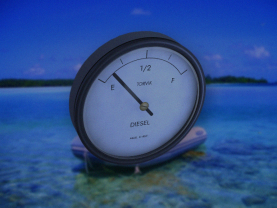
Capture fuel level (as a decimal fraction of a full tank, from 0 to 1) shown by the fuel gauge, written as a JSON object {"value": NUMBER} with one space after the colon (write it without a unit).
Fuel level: {"value": 0.125}
